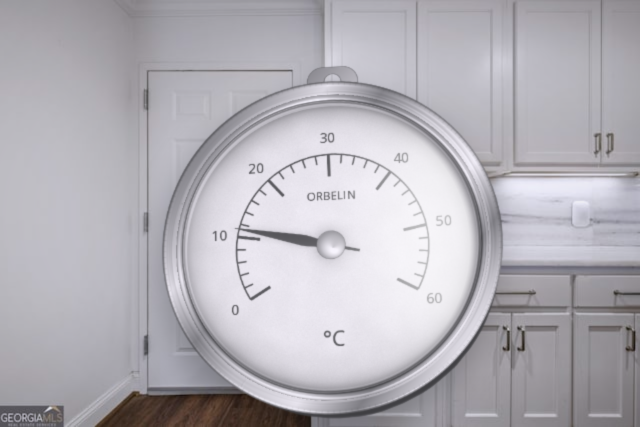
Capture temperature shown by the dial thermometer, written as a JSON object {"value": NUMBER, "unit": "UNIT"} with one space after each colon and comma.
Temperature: {"value": 11, "unit": "°C"}
